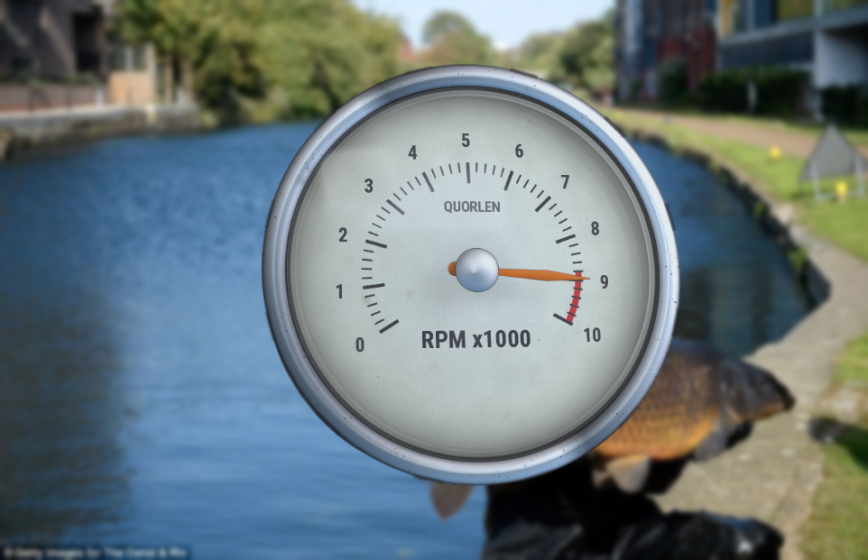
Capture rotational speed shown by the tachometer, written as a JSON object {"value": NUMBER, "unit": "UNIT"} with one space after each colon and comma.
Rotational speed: {"value": 9000, "unit": "rpm"}
